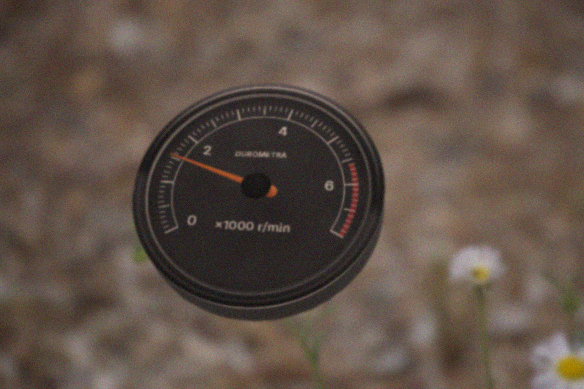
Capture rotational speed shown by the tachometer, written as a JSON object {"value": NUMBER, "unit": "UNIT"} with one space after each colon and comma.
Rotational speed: {"value": 1500, "unit": "rpm"}
